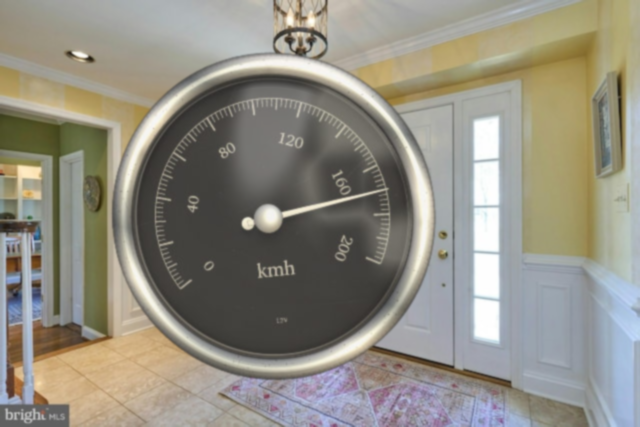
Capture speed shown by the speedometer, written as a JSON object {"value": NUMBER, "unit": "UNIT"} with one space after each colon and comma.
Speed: {"value": 170, "unit": "km/h"}
